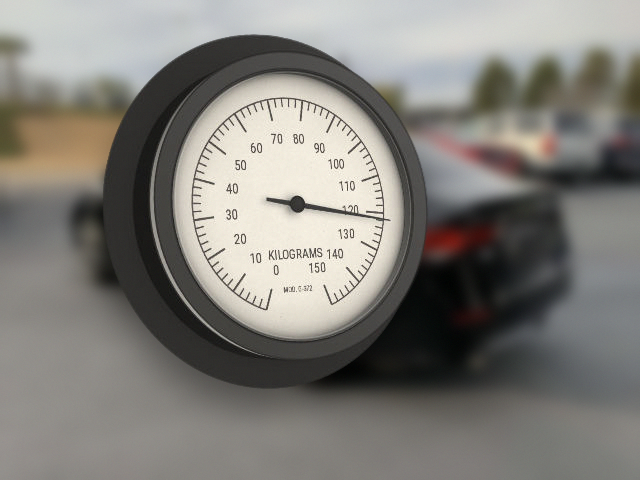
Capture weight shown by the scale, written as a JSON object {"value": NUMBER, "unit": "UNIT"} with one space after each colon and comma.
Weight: {"value": 122, "unit": "kg"}
